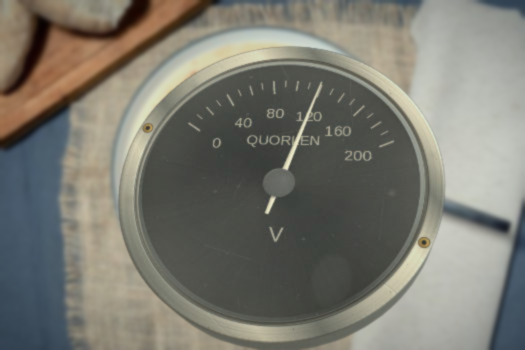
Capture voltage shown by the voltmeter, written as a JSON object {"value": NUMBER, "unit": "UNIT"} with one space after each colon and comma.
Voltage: {"value": 120, "unit": "V"}
